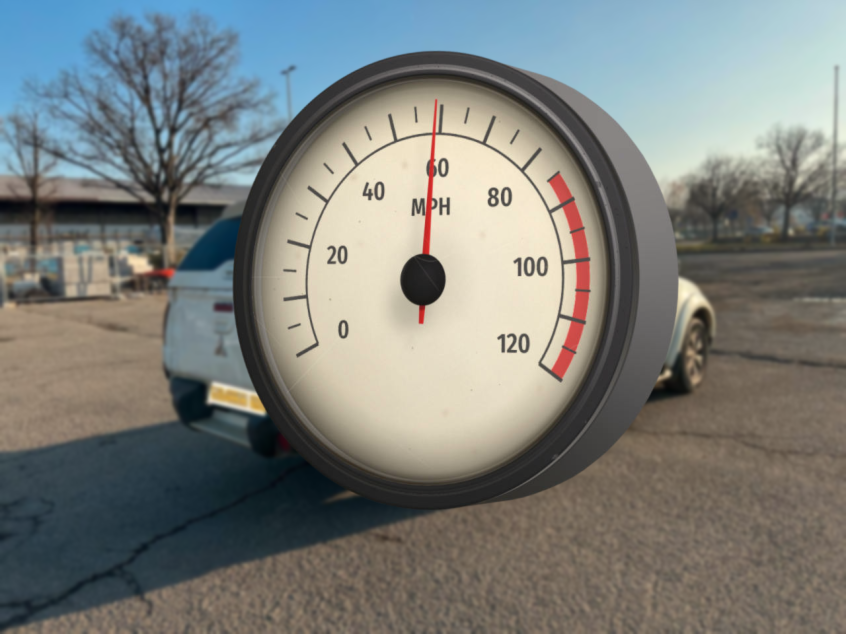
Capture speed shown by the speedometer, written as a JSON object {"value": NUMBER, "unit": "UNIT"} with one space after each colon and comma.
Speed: {"value": 60, "unit": "mph"}
